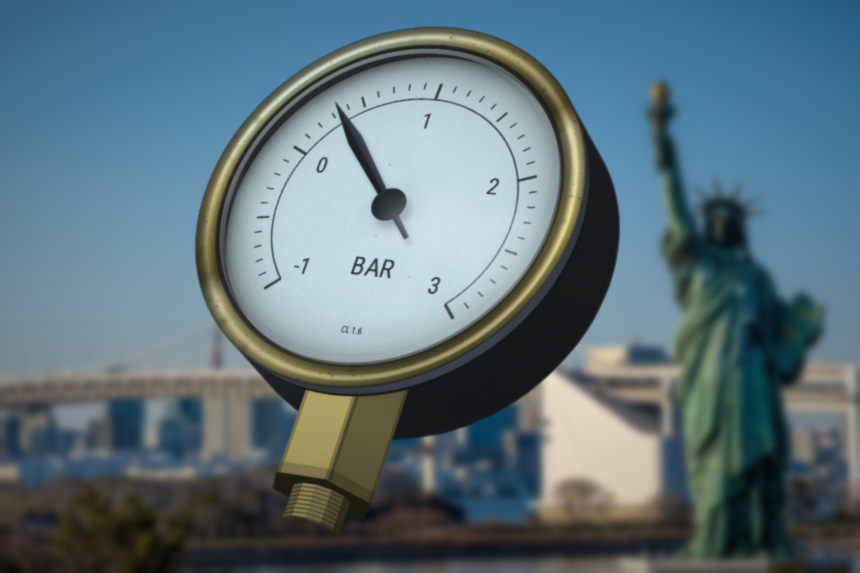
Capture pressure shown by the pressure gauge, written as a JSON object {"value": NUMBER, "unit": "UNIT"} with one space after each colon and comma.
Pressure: {"value": 0.35, "unit": "bar"}
